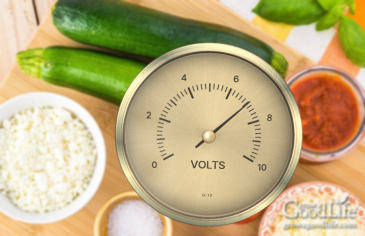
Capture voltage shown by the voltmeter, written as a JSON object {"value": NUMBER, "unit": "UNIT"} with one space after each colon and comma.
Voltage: {"value": 7, "unit": "V"}
